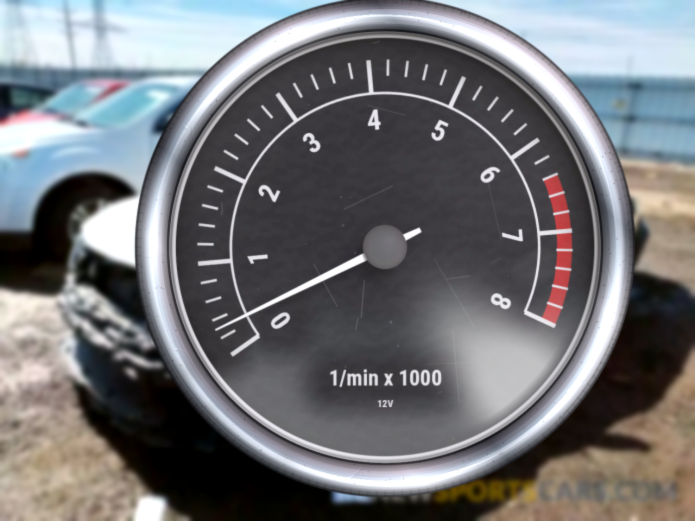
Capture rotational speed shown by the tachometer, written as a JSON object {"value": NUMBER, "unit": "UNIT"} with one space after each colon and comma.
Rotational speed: {"value": 300, "unit": "rpm"}
